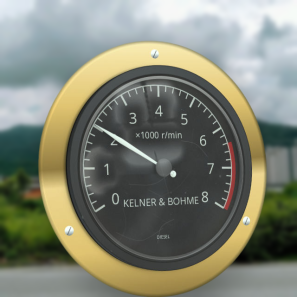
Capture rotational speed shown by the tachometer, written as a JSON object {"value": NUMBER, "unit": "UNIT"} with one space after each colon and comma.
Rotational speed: {"value": 2000, "unit": "rpm"}
